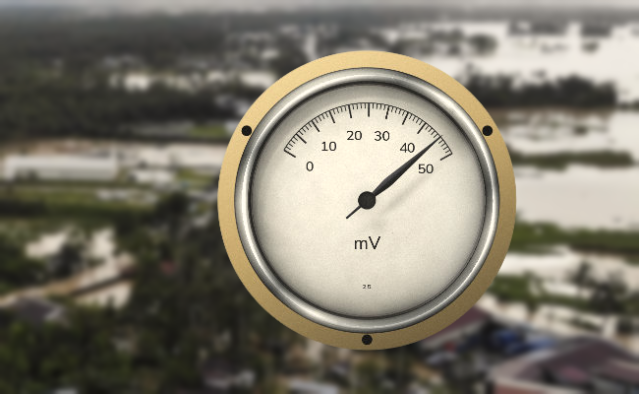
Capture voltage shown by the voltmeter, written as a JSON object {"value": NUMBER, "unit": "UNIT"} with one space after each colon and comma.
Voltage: {"value": 45, "unit": "mV"}
